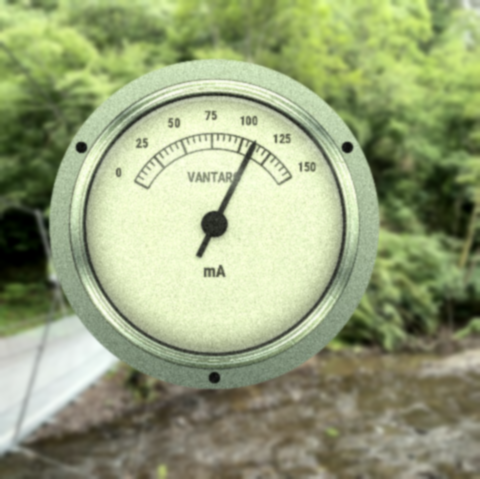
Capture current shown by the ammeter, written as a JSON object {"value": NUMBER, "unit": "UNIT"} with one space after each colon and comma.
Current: {"value": 110, "unit": "mA"}
